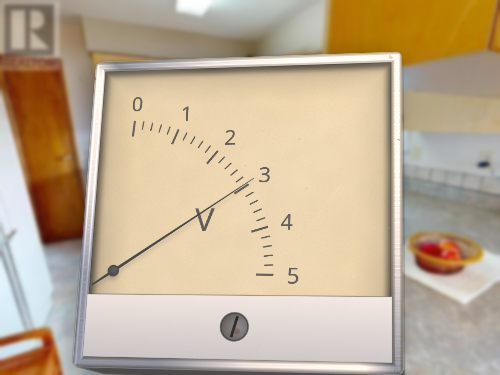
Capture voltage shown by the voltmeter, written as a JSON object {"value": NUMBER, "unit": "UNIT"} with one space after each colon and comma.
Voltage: {"value": 3, "unit": "V"}
